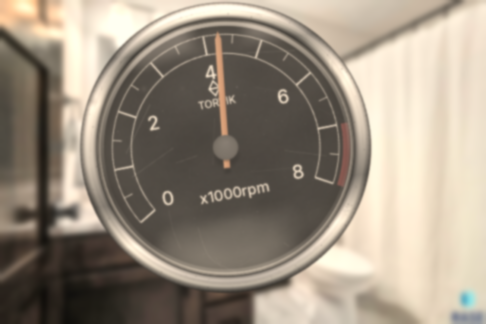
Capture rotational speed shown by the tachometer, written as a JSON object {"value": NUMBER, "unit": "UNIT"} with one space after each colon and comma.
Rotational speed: {"value": 4250, "unit": "rpm"}
